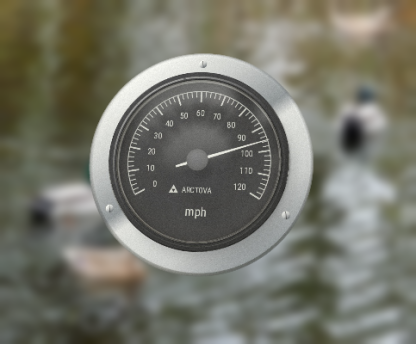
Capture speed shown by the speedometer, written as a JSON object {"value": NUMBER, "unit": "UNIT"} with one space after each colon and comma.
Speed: {"value": 96, "unit": "mph"}
